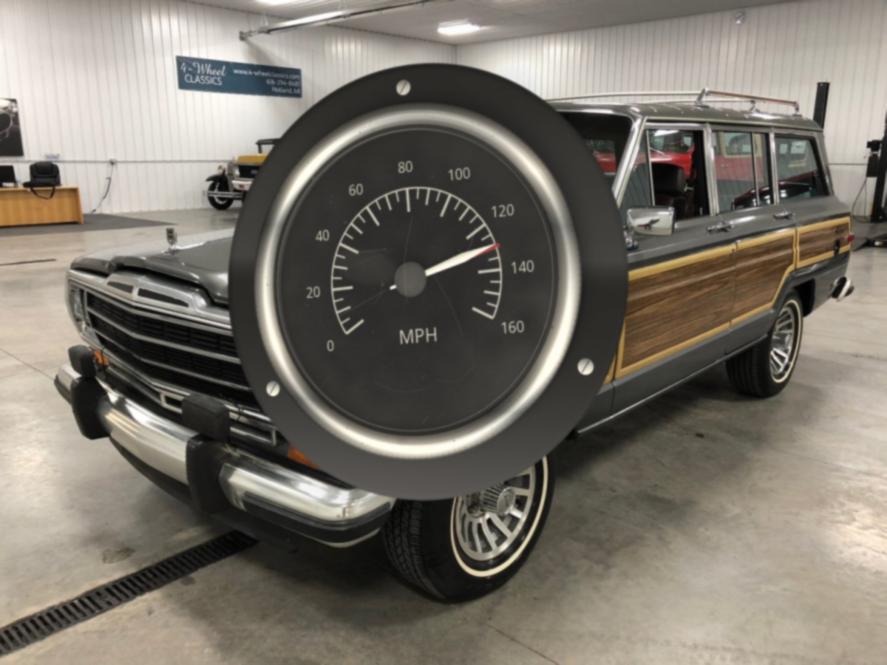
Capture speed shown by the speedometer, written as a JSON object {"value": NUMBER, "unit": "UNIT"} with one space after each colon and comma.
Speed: {"value": 130, "unit": "mph"}
